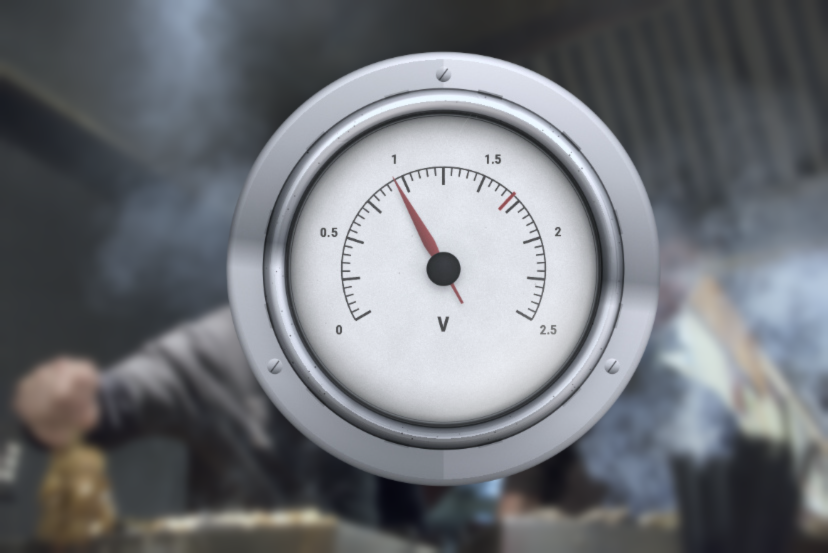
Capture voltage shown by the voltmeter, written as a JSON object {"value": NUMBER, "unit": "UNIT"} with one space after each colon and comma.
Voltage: {"value": 0.95, "unit": "V"}
